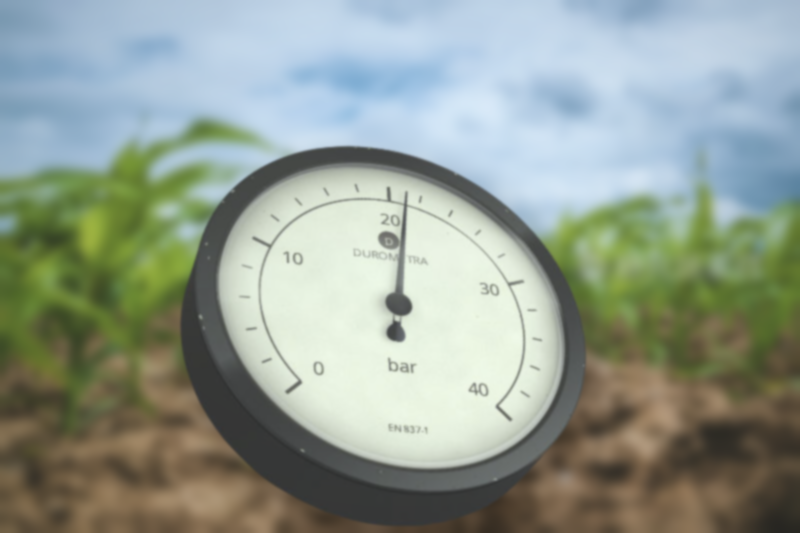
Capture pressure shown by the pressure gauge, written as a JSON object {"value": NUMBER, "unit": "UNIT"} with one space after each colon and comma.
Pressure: {"value": 21, "unit": "bar"}
